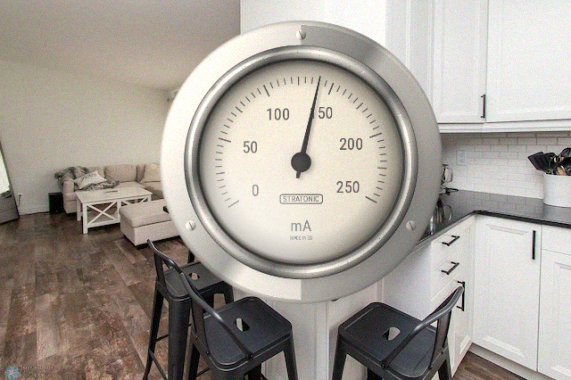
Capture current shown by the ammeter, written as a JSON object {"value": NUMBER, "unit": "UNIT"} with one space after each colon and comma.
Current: {"value": 140, "unit": "mA"}
